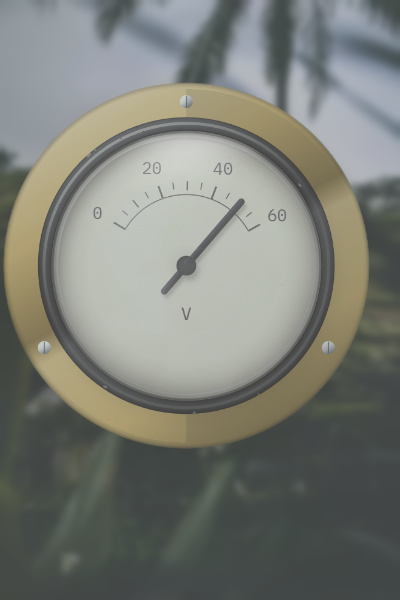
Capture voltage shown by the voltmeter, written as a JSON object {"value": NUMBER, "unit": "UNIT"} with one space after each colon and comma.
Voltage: {"value": 50, "unit": "V"}
